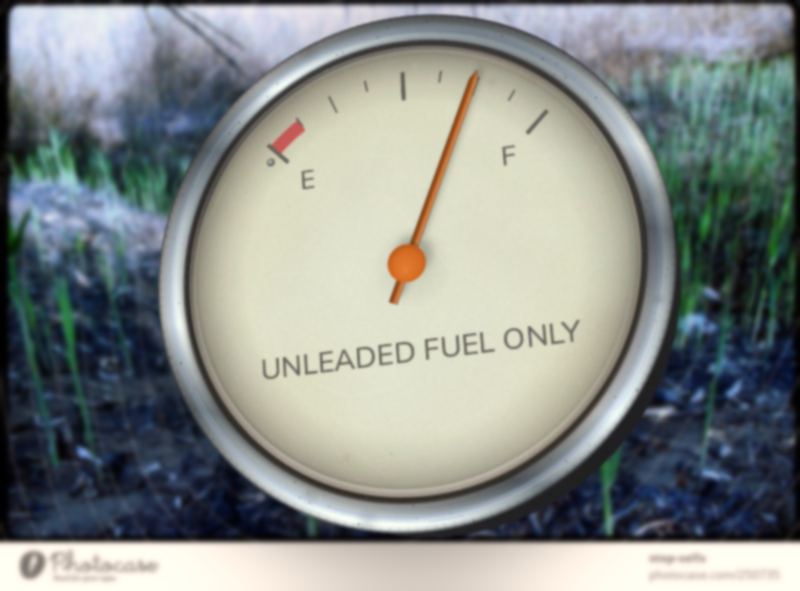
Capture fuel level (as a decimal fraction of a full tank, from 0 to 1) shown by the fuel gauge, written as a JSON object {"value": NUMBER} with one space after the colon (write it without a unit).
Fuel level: {"value": 0.75}
